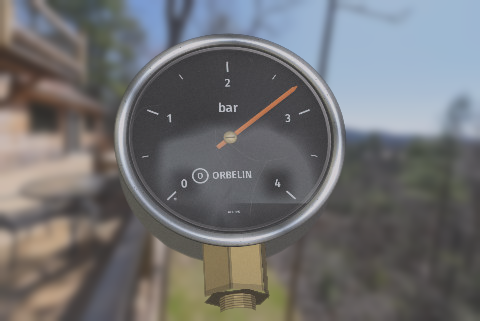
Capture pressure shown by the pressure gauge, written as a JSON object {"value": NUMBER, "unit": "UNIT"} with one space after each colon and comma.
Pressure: {"value": 2.75, "unit": "bar"}
